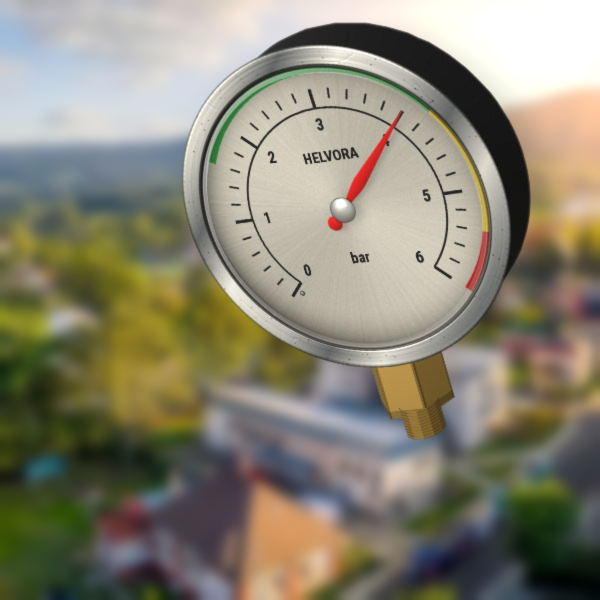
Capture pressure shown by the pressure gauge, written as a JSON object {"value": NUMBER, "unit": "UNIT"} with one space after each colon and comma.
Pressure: {"value": 4, "unit": "bar"}
